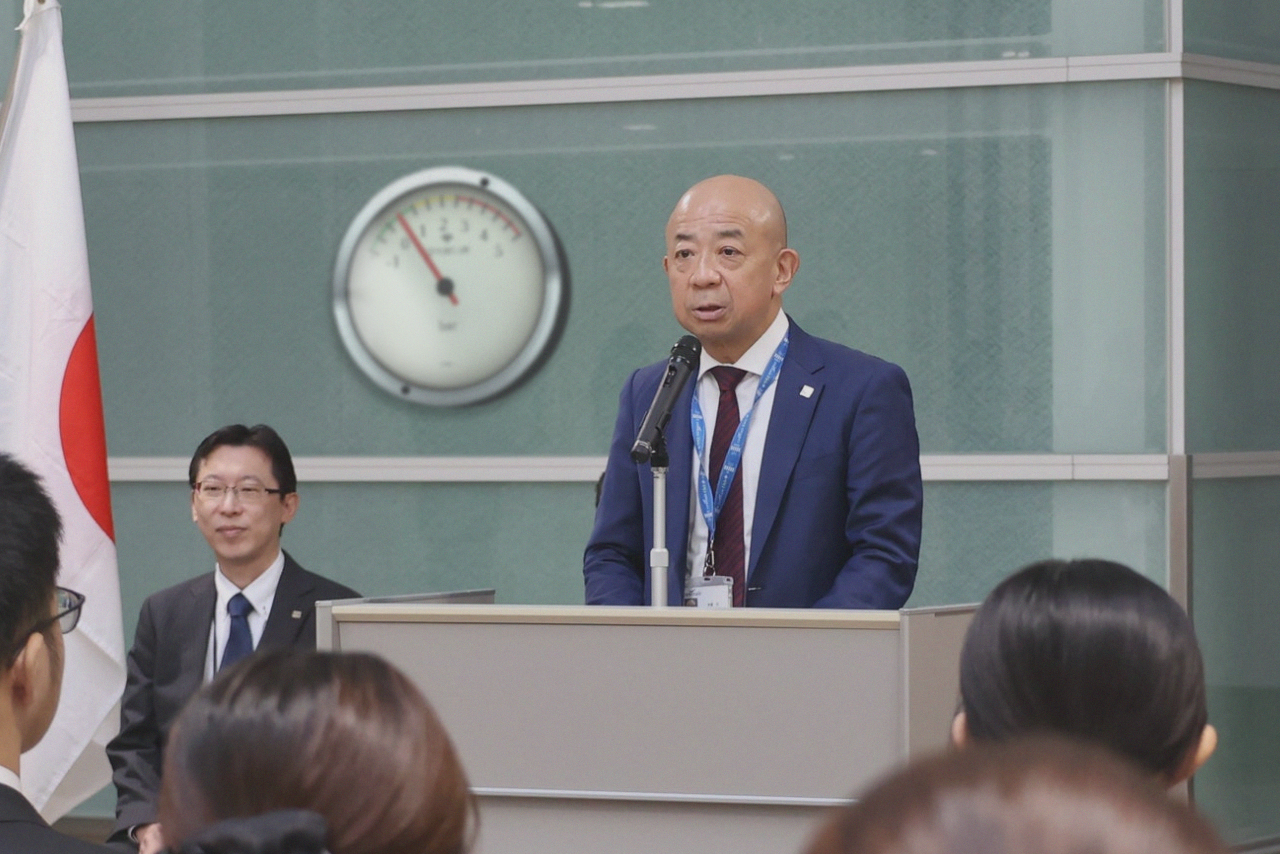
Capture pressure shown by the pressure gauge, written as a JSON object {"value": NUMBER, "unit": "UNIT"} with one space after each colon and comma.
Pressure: {"value": 0.5, "unit": "bar"}
